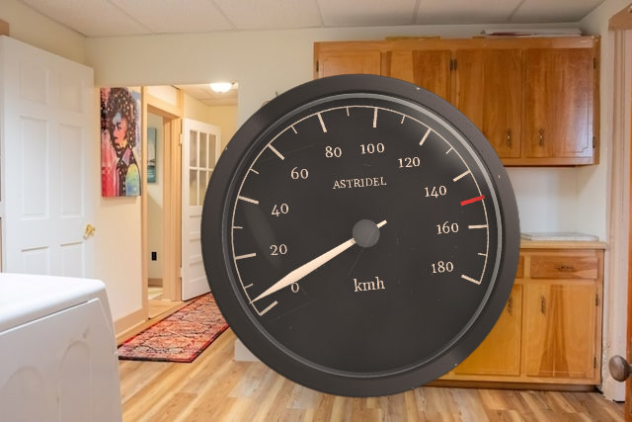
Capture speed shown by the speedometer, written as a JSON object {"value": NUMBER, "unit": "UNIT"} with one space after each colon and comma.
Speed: {"value": 5, "unit": "km/h"}
